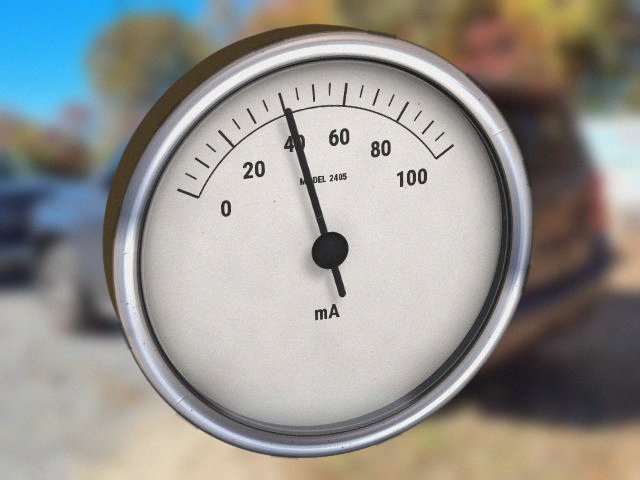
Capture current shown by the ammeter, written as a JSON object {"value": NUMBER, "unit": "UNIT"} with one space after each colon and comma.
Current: {"value": 40, "unit": "mA"}
